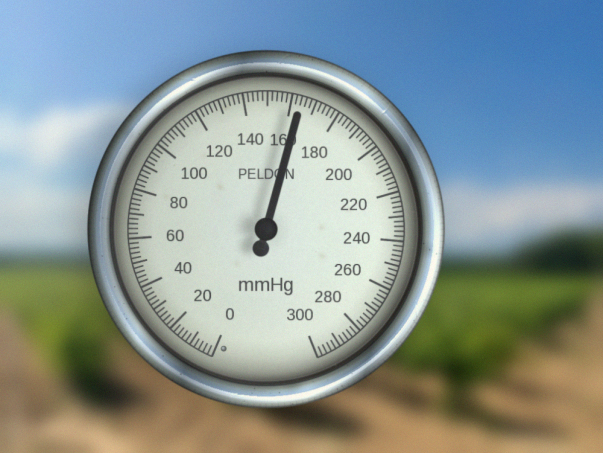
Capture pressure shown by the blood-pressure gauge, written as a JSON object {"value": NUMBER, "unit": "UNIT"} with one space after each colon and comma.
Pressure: {"value": 164, "unit": "mmHg"}
